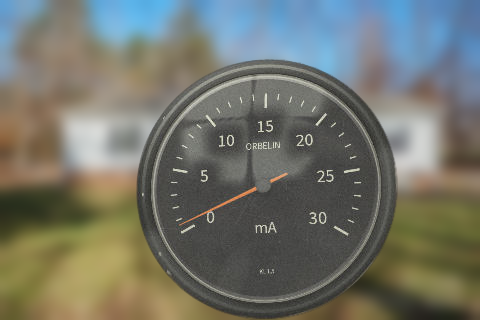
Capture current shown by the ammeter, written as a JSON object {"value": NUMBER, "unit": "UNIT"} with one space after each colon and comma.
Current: {"value": 0.5, "unit": "mA"}
